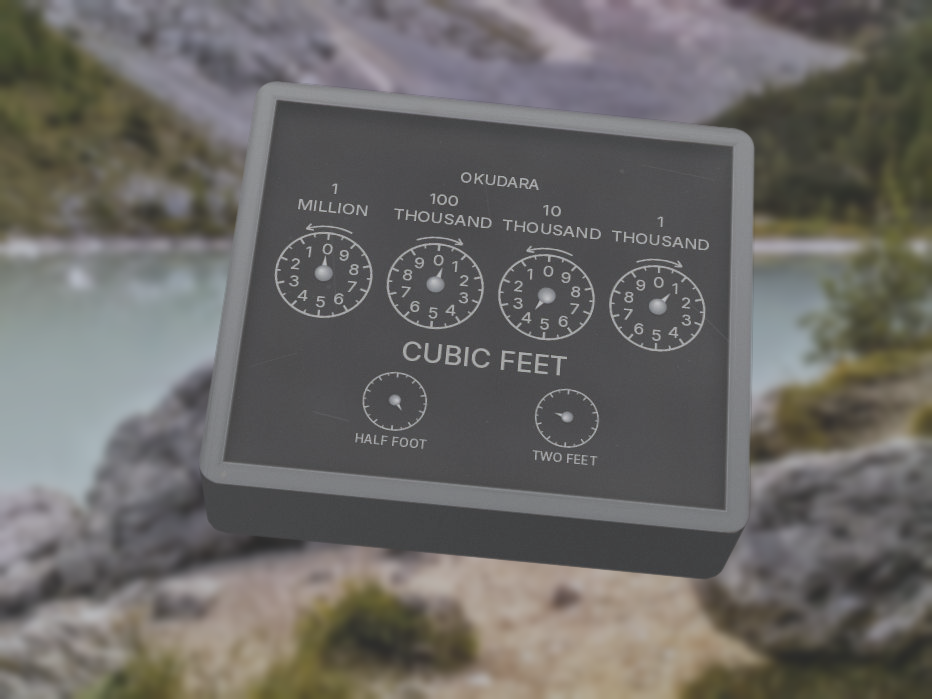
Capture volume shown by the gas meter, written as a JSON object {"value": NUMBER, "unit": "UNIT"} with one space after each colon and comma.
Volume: {"value": 4100, "unit": "ft³"}
